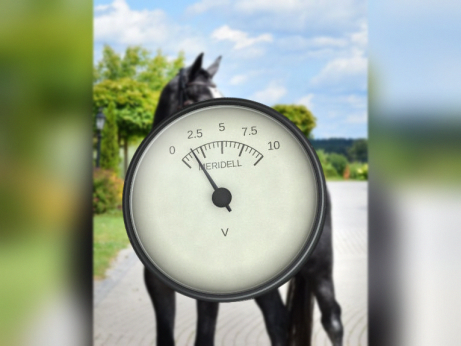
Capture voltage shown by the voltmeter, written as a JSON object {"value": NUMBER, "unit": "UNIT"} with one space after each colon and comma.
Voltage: {"value": 1.5, "unit": "V"}
